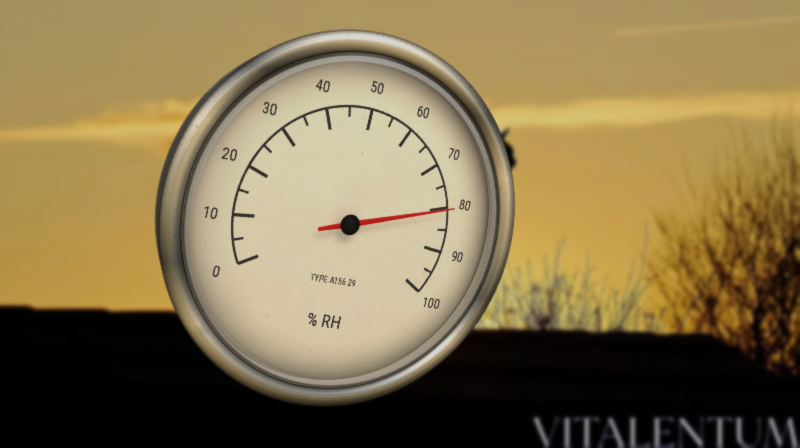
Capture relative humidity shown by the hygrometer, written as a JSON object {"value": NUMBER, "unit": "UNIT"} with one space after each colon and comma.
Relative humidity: {"value": 80, "unit": "%"}
